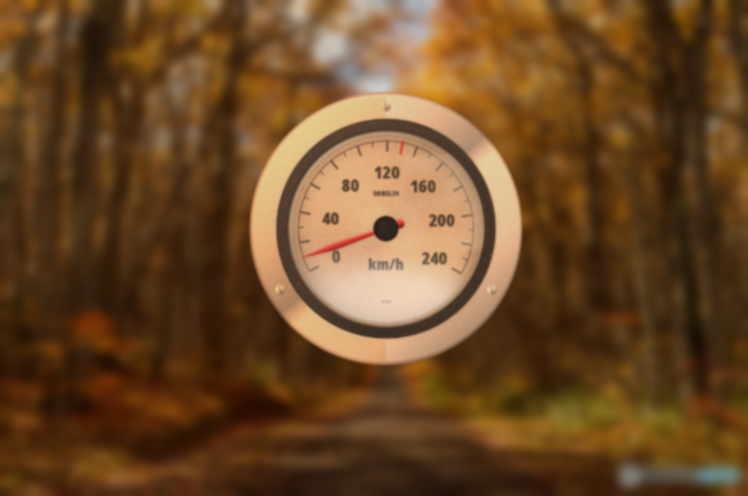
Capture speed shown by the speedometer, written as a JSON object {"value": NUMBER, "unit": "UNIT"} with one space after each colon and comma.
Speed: {"value": 10, "unit": "km/h"}
